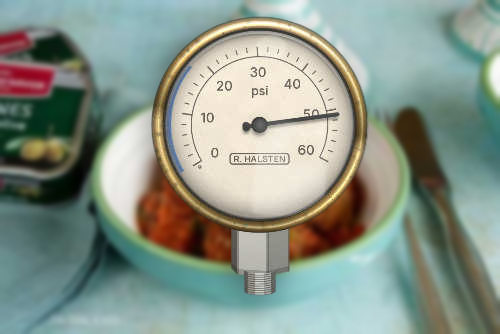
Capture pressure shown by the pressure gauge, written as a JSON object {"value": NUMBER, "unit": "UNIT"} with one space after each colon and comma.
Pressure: {"value": 51, "unit": "psi"}
